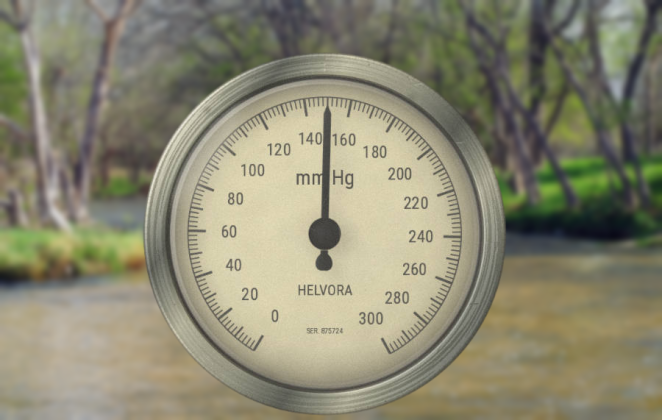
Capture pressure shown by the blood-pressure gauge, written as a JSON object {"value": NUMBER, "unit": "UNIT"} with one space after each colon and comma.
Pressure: {"value": 150, "unit": "mmHg"}
